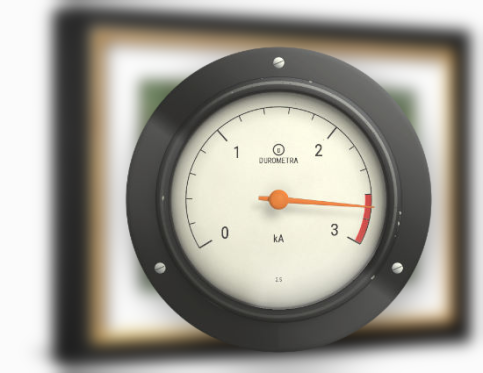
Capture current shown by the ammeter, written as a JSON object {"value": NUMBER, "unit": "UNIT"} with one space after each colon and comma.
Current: {"value": 2.7, "unit": "kA"}
